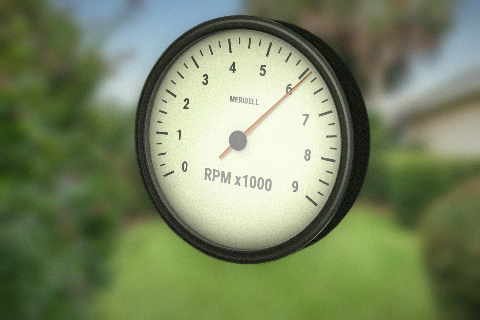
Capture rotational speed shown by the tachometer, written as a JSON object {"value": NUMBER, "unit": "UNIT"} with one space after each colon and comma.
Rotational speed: {"value": 6125, "unit": "rpm"}
